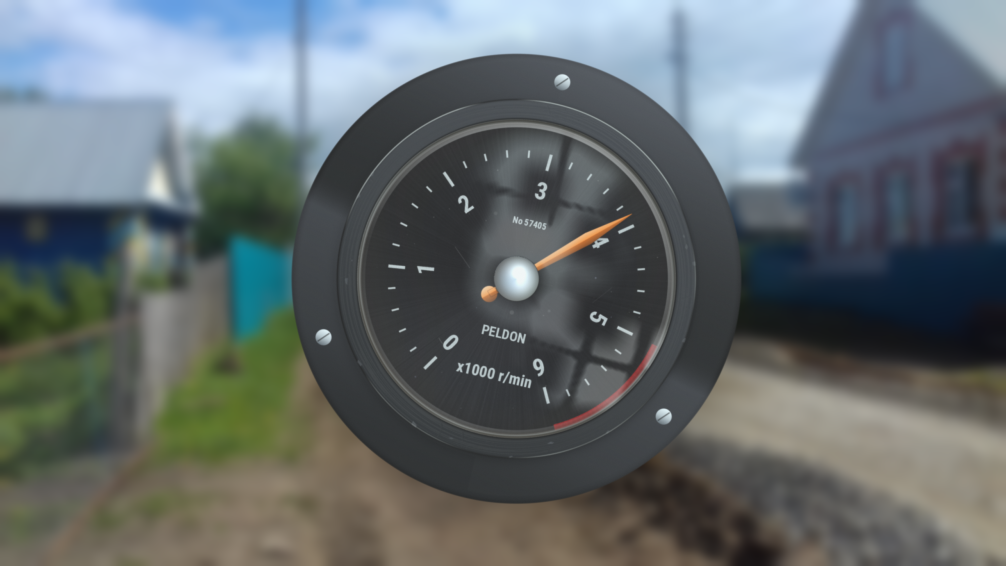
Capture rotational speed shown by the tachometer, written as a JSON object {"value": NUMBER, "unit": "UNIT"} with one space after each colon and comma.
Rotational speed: {"value": 3900, "unit": "rpm"}
